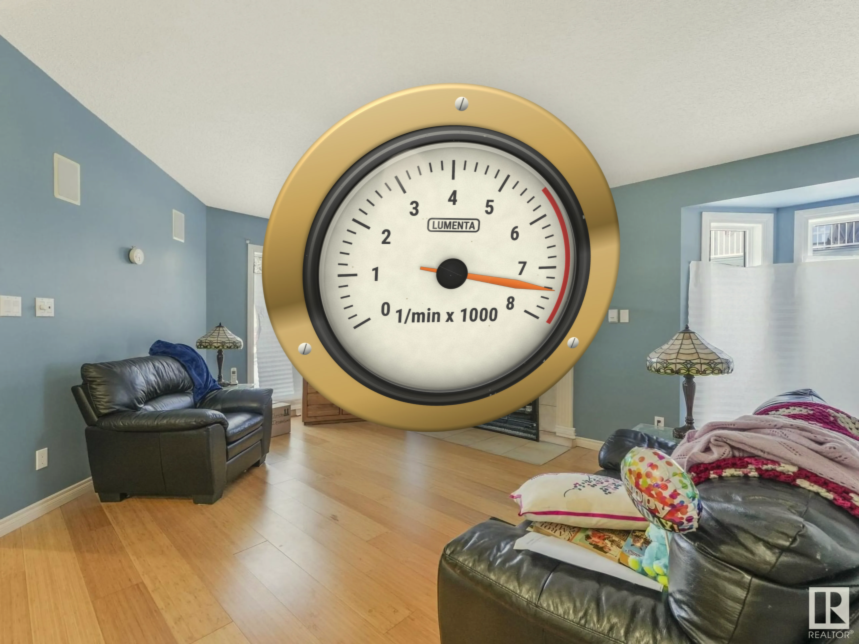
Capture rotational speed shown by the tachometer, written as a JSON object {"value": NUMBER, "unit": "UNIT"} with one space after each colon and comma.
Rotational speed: {"value": 7400, "unit": "rpm"}
